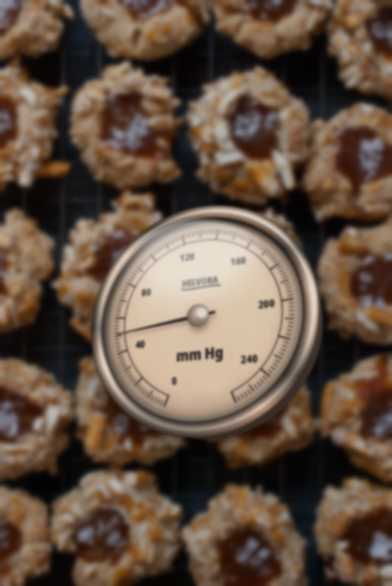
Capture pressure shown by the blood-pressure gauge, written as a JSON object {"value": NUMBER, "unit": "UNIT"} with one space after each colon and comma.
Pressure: {"value": 50, "unit": "mmHg"}
